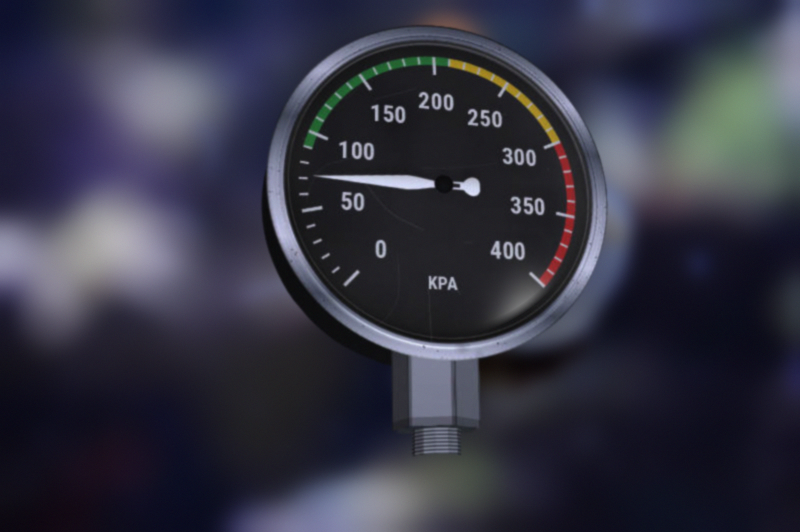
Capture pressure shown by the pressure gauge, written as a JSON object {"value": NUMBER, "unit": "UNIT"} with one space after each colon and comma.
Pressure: {"value": 70, "unit": "kPa"}
